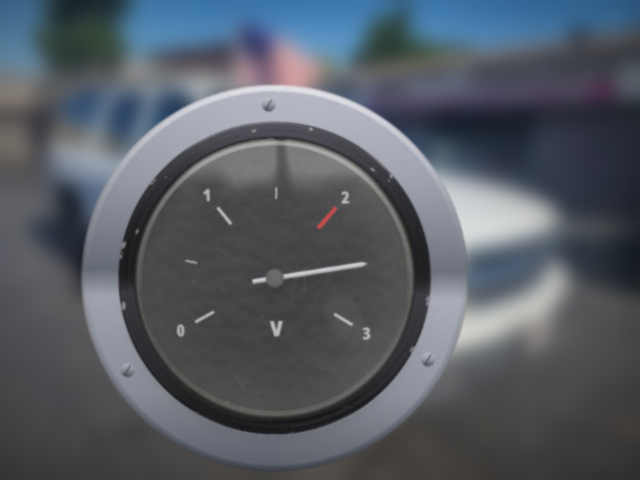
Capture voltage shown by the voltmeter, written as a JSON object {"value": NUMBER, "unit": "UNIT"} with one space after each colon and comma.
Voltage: {"value": 2.5, "unit": "V"}
